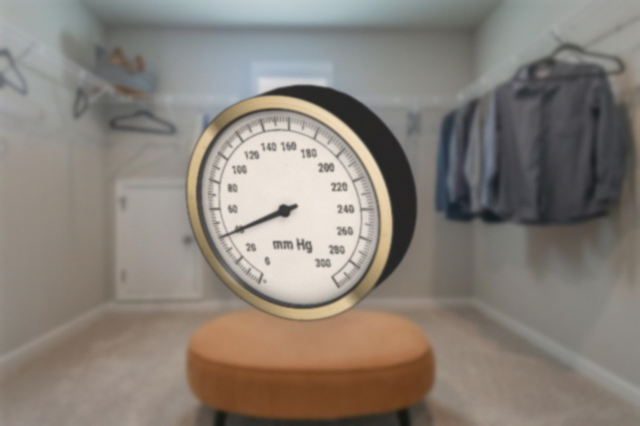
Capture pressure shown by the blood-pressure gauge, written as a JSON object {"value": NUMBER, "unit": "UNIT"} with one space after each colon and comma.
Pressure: {"value": 40, "unit": "mmHg"}
